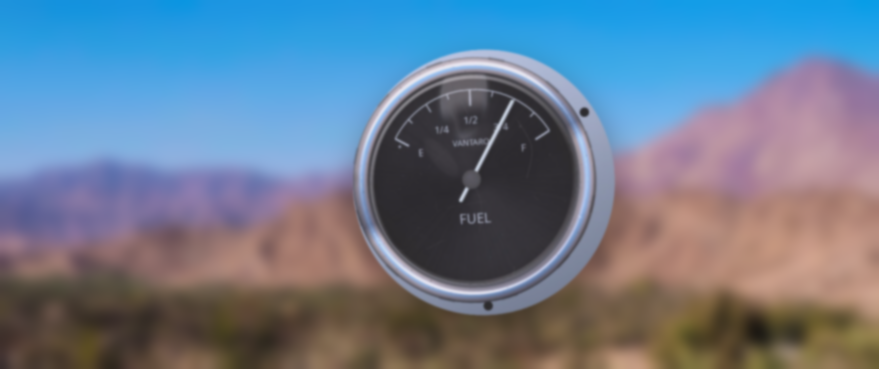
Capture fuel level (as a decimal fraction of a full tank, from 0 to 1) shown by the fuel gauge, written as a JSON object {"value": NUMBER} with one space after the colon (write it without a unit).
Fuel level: {"value": 0.75}
